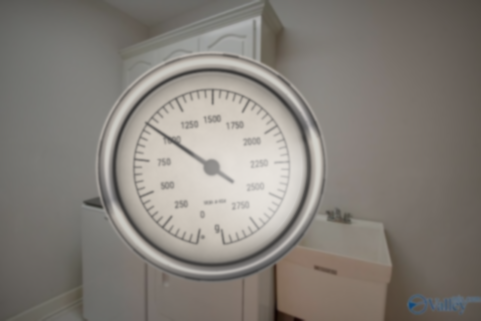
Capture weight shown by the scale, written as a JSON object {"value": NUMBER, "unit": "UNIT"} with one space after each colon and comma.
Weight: {"value": 1000, "unit": "g"}
